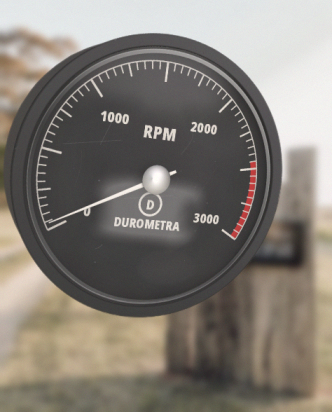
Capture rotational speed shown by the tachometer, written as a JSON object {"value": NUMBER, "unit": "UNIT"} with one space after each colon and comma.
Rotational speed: {"value": 50, "unit": "rpm"}
